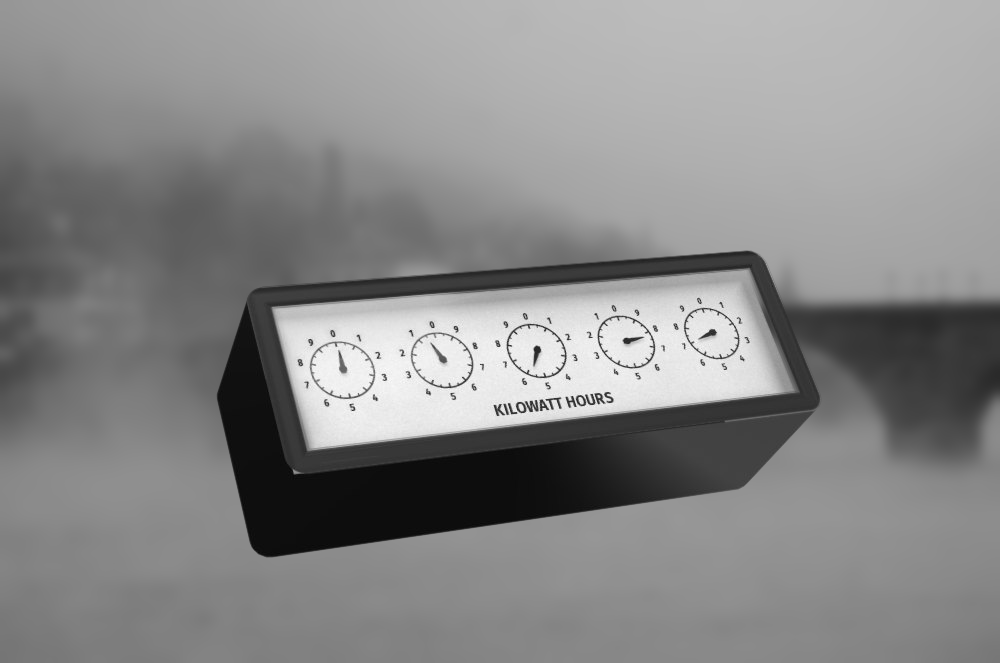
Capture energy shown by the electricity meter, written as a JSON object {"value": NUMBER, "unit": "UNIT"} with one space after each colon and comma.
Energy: {"value": 577, "unit": "kWh"}
